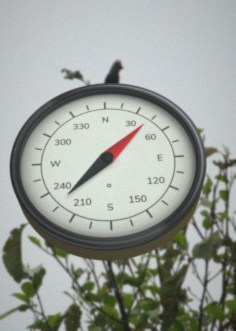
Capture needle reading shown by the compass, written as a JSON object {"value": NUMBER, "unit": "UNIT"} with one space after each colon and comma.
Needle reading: {"value": 45, "unit": "°"}
